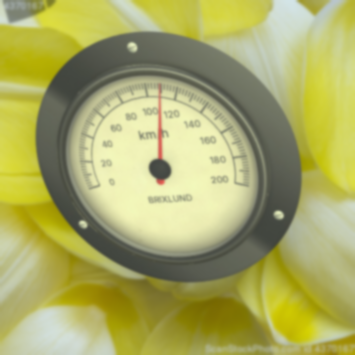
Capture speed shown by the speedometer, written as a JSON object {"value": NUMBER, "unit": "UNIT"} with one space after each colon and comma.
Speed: {"value": 110, "unit": "km/h"}
